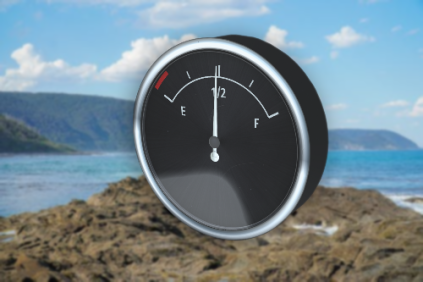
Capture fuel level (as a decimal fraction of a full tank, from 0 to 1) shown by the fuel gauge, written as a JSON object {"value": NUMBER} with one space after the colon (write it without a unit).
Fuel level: {"value": 0.5}
